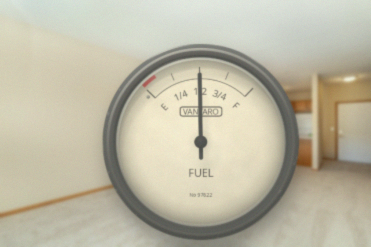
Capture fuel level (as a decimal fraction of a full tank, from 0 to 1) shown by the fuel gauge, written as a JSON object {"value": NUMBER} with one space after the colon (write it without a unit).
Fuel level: {"value": 0.5}
